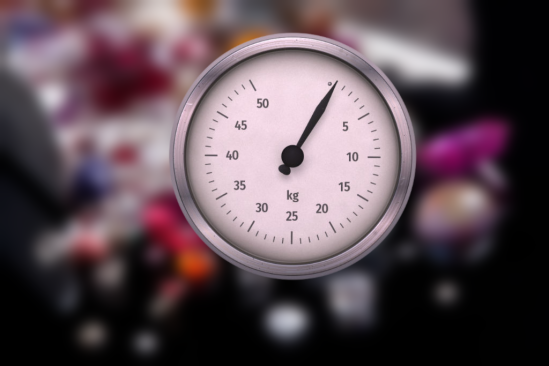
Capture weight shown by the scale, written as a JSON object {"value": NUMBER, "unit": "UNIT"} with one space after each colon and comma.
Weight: {"value": 0, "unit": "kg"}
